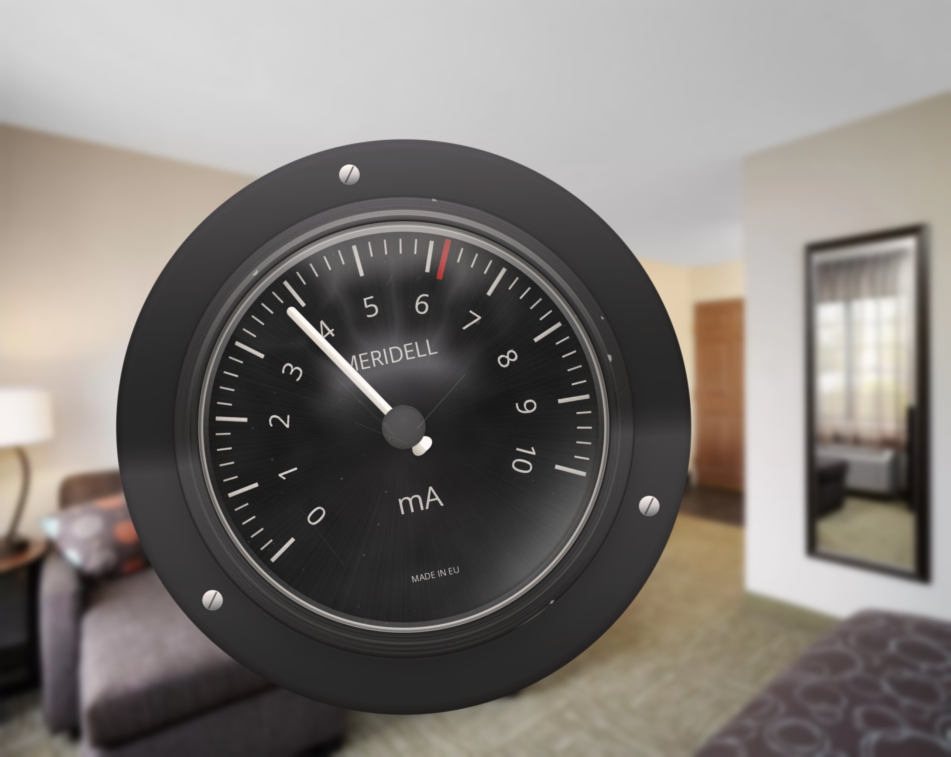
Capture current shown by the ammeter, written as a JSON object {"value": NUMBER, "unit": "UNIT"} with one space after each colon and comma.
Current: {"value": 3.8, "unit": "mA"}
